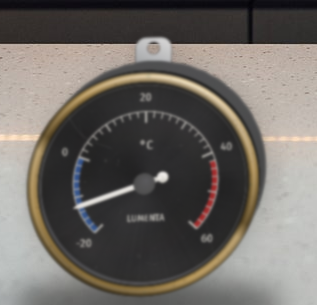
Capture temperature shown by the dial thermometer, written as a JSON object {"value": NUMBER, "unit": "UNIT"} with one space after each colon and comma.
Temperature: {"value": -12, "unit": "°C"}
